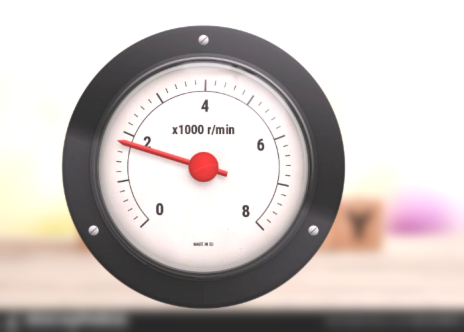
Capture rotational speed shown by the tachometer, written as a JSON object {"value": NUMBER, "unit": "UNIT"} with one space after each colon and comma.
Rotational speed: {"value": 1800, "unit": "rpm"}
